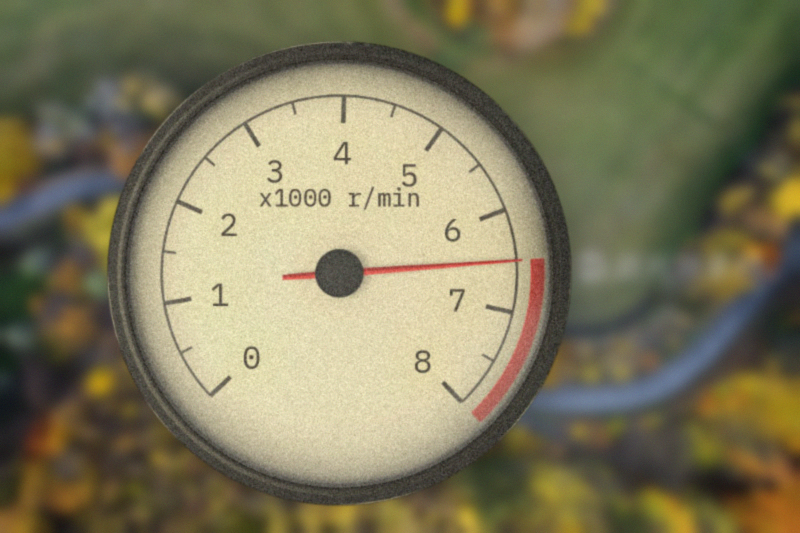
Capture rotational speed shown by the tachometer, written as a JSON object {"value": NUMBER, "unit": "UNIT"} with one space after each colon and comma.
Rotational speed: {"value": 6500, "unit": "rpm"}
